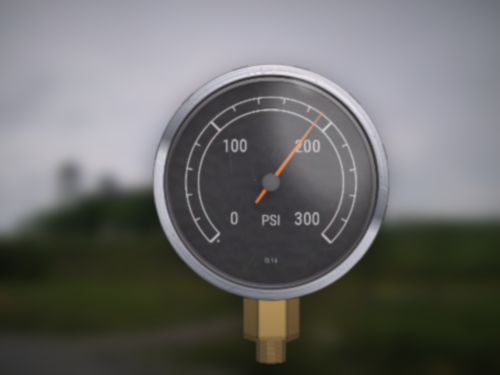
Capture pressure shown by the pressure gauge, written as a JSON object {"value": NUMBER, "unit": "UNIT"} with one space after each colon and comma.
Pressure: {"value": 190, "unit": "psi"}
